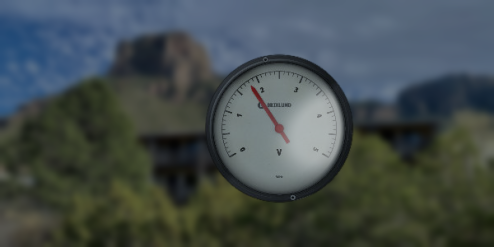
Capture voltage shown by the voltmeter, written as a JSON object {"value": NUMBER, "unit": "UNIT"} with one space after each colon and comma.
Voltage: {"value": 1.8, "unit": "V"}
